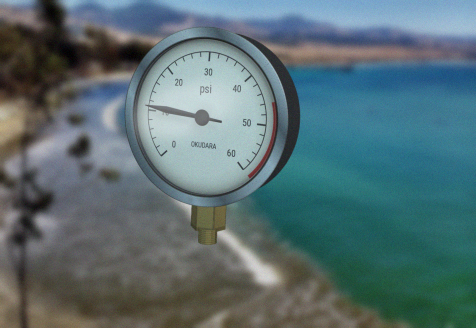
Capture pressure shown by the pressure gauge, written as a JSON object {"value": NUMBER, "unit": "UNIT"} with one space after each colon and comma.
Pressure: {"value": 11, "unit": "psi"}
